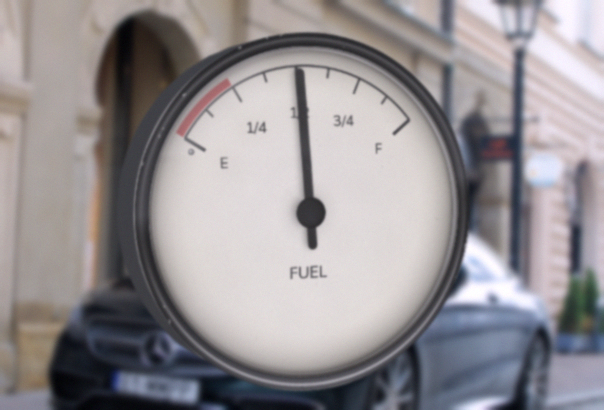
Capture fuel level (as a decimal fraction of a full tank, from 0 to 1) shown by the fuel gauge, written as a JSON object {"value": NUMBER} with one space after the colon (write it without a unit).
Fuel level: {"value": 0.5}
